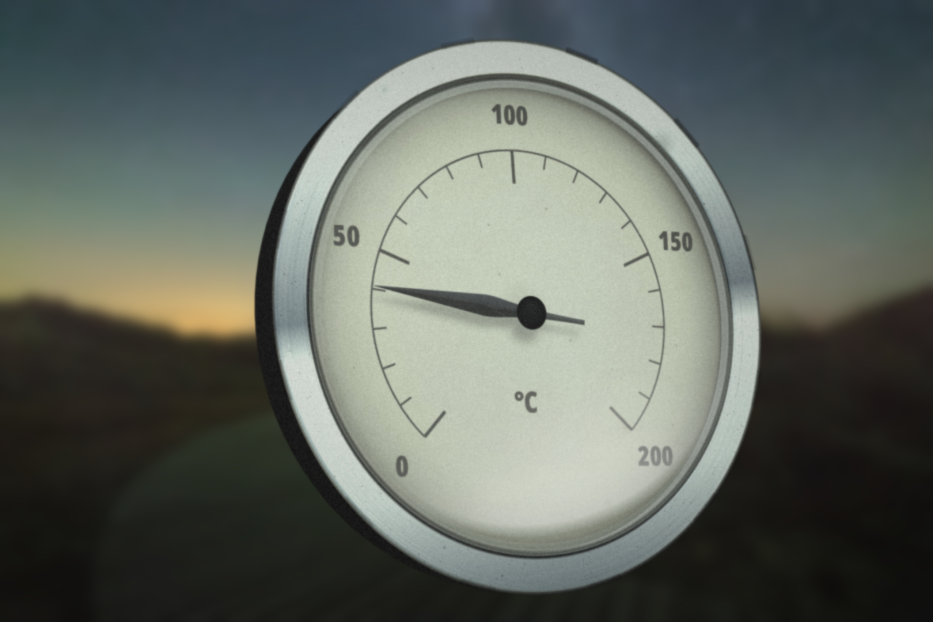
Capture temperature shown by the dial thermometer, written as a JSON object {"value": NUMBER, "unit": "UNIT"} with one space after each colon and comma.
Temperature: {"value": 40, "unit": "°C"}
